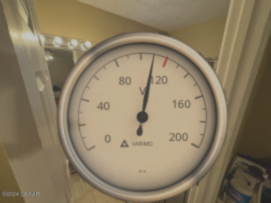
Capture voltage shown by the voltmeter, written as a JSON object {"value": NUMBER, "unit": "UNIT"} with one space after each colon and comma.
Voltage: {"value": 110, "unit": "V"}
